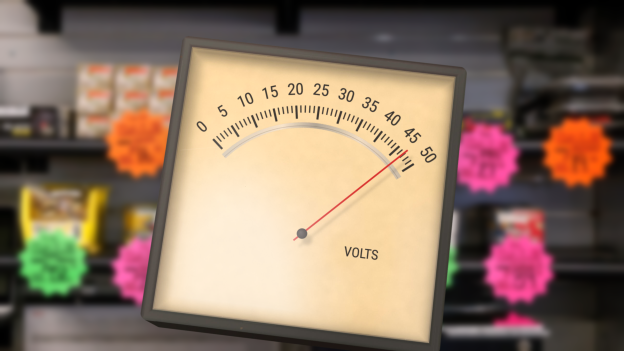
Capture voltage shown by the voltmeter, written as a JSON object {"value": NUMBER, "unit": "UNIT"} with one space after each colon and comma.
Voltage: {"value": 47, "unit": "V"}
